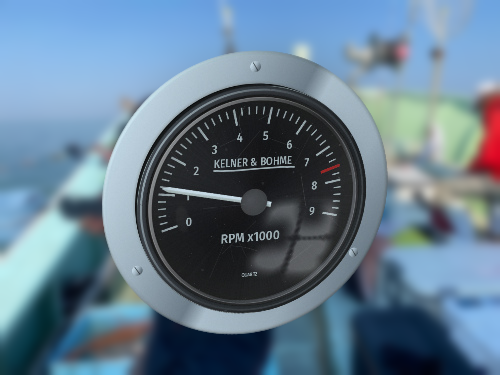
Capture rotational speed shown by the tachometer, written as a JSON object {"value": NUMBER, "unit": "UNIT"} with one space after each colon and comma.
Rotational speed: {"value": 1200, "unit": "rpm"}
